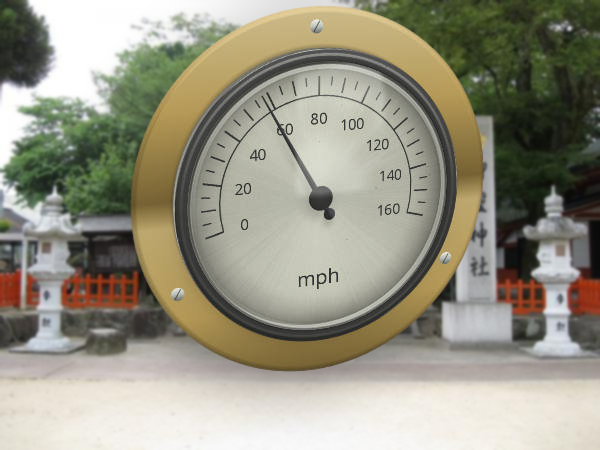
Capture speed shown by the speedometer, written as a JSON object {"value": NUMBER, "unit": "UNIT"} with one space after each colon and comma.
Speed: {"value": 57.5, "unit": "mph"}
